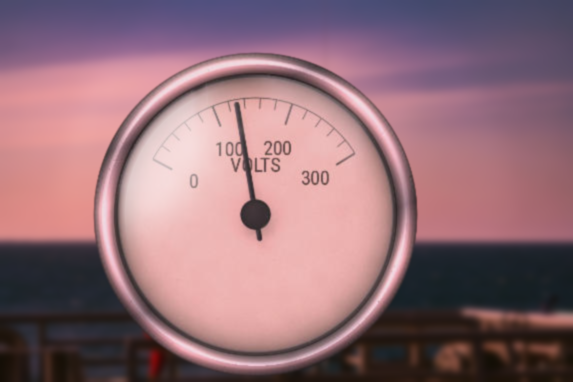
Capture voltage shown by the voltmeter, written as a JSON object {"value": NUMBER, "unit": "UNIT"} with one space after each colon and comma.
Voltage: {"value": 130, "unit": "V"}
